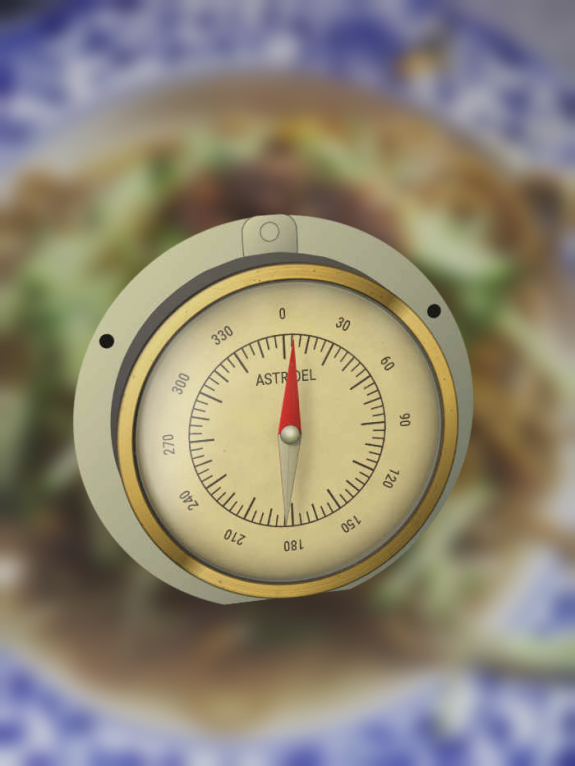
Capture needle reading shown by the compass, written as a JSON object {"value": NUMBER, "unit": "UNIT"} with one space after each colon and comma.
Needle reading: {"value": 5, "unit": "°"}
